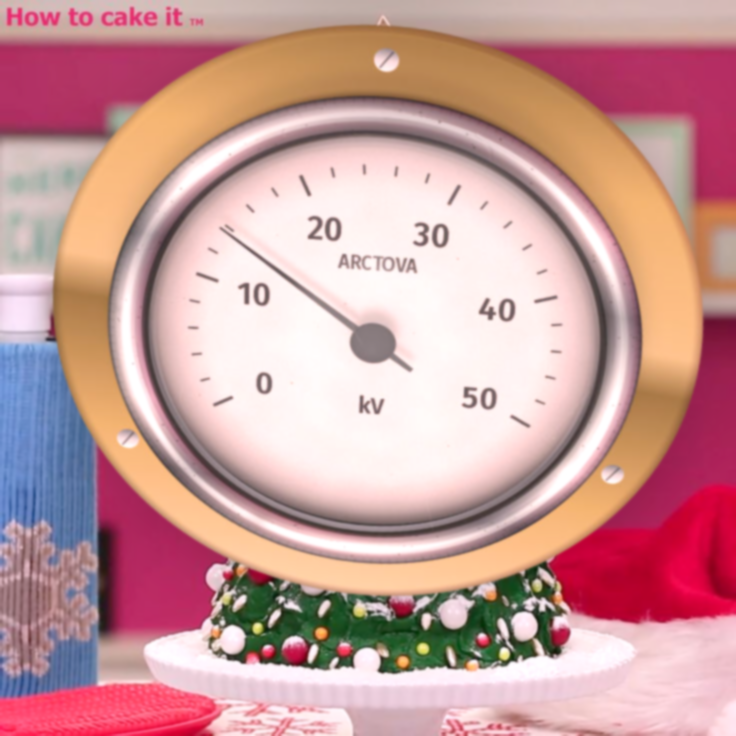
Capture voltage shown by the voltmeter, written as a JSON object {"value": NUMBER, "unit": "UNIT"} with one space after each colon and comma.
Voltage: {"value": 14, "unit": "kV"}
